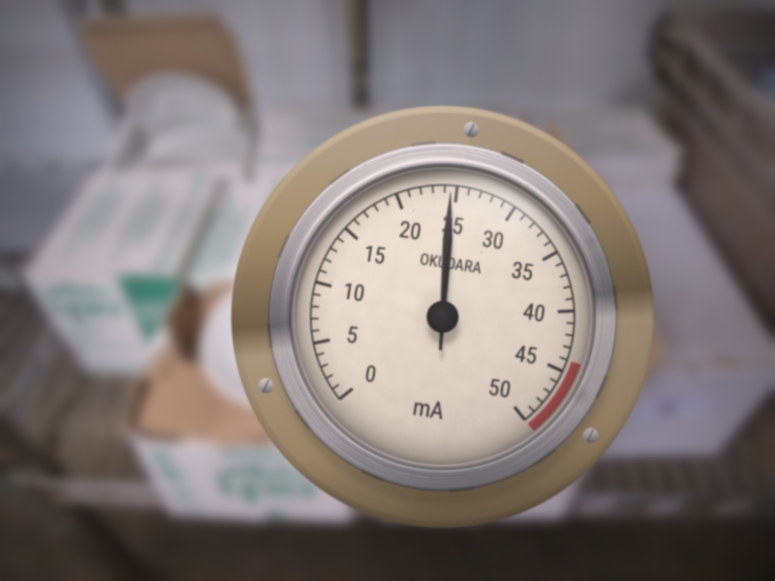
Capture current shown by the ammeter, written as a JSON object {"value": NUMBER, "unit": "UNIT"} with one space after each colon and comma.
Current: {"value": 24.5, "unit": "mA"}
